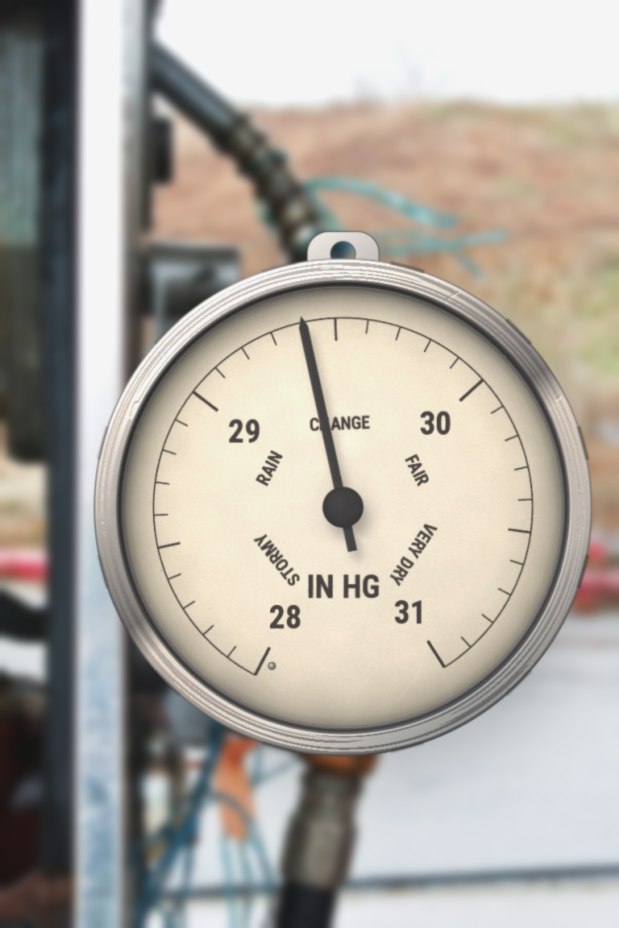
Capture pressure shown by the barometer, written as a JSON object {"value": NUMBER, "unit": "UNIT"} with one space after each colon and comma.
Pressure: {"value": 29.4, "unit": "inHg"}
